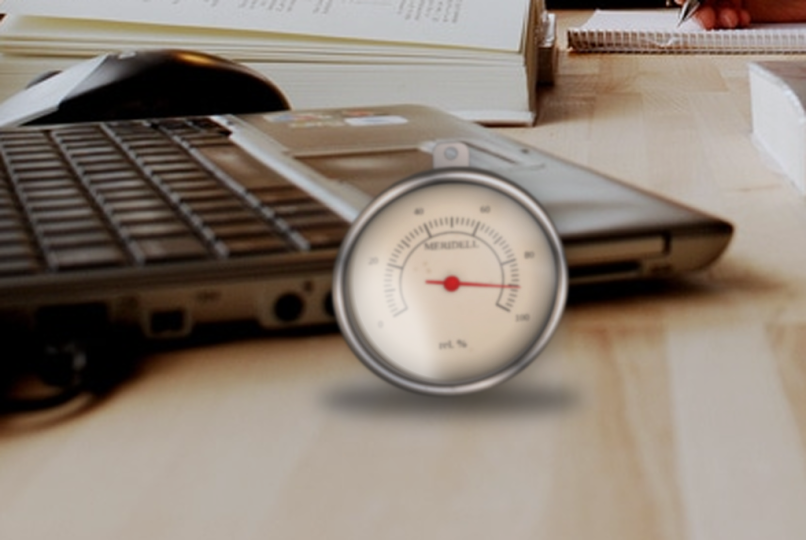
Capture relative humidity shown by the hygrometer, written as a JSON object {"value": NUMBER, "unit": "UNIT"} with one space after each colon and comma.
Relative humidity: {"value": 90, "unit": "%"}
